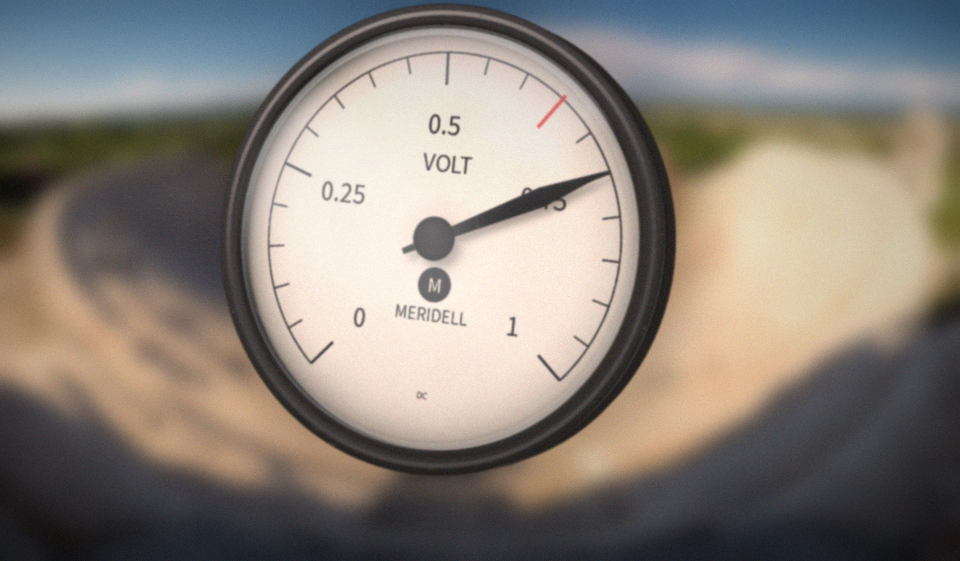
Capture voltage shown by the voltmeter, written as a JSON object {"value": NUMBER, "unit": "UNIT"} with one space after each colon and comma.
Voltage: {"value": 0.75, "unit": "V"}
